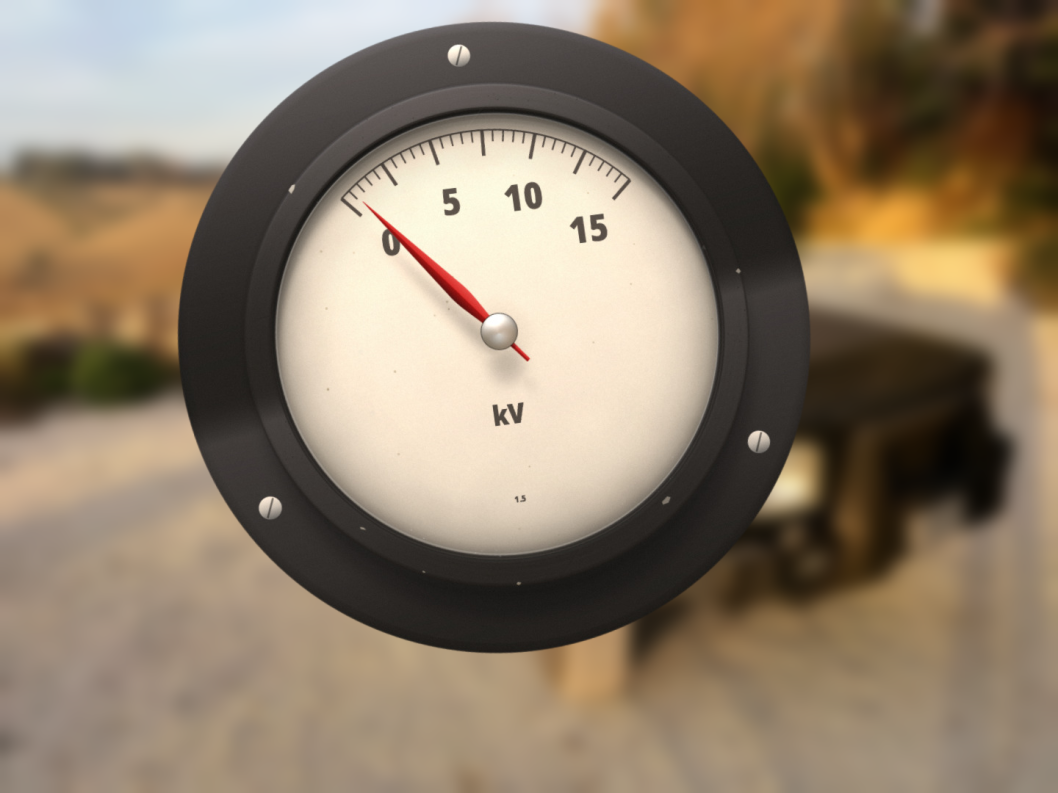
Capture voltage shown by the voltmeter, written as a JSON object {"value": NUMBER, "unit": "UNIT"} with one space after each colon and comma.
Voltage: {"value": 0.5, "unit": "kV"}
